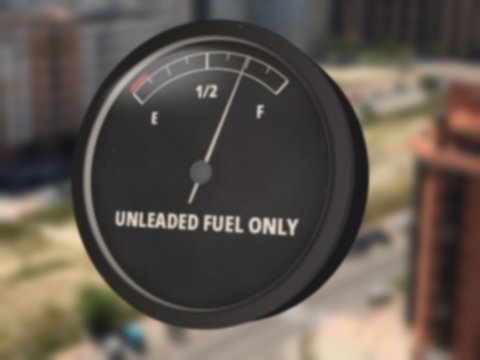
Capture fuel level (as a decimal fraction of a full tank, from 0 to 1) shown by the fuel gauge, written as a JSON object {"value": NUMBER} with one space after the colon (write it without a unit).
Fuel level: {"value": 0.75}
